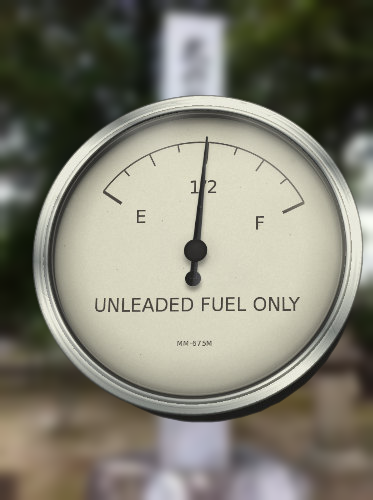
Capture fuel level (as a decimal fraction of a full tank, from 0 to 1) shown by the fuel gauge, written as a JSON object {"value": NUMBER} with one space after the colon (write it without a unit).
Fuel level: {"value": 0.5}
